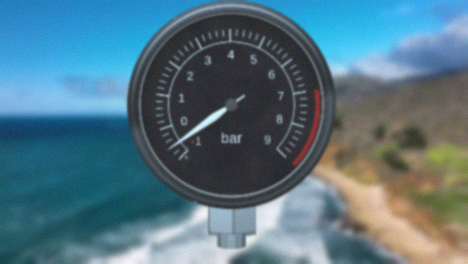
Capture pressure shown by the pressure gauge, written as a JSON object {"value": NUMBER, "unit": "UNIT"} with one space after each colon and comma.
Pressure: {"value": -0.6, "unit": "bar"}
